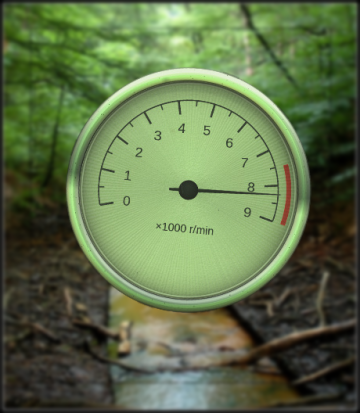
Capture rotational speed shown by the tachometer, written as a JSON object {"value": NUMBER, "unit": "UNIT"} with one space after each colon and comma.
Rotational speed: {"value": 8250, "unit": "rpm"}
